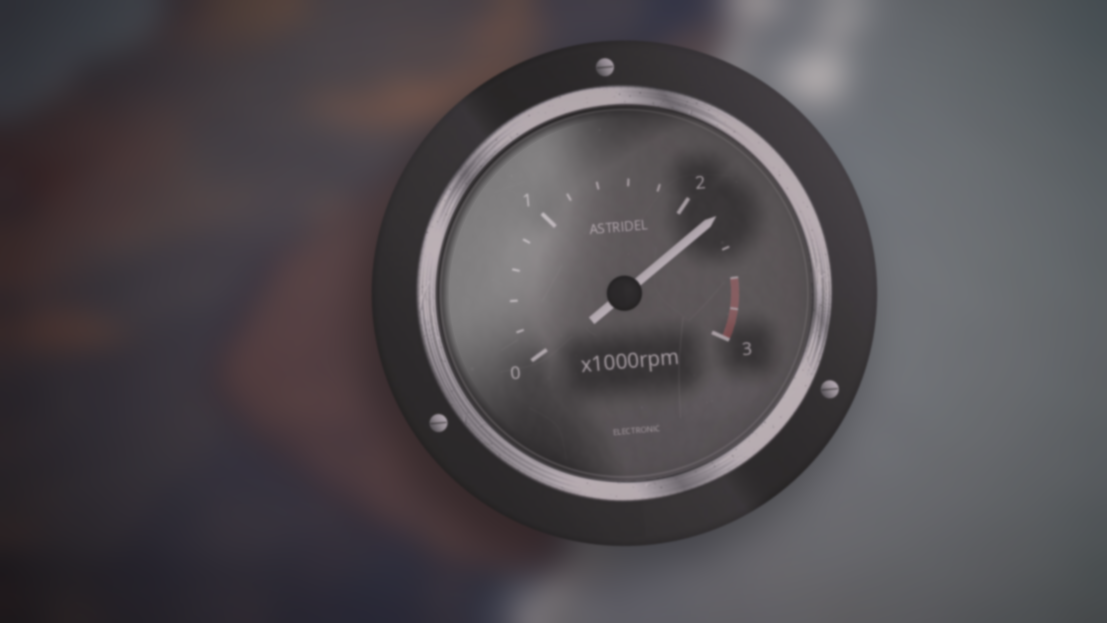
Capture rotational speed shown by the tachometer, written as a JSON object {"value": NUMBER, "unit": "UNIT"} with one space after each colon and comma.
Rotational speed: {"value": 2200, "unit": "rpm"}
